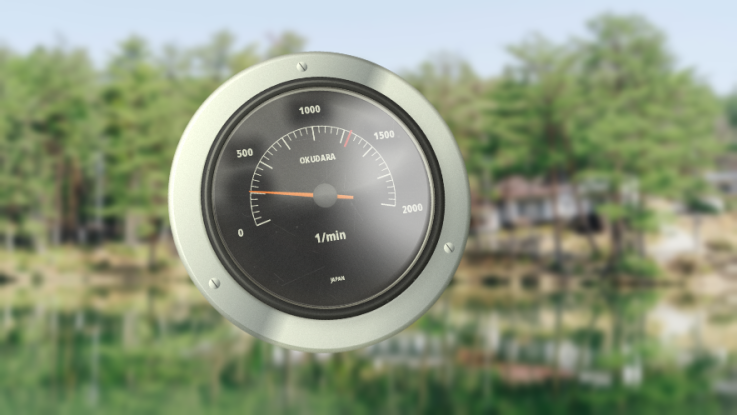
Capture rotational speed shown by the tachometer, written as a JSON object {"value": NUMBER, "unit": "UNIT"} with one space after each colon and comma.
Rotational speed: {"value": 250, "unit": "rpm"}
